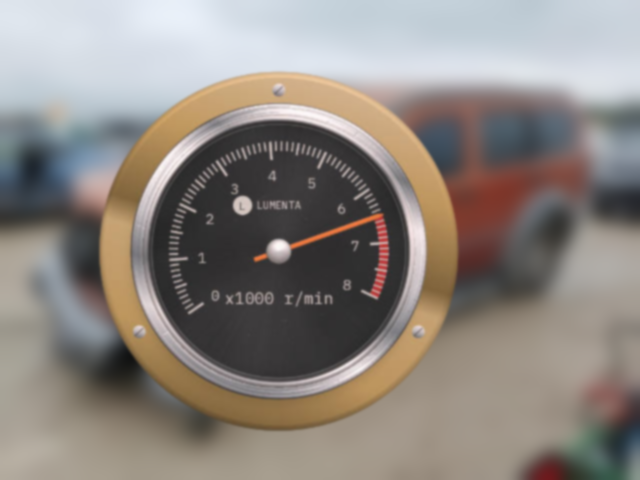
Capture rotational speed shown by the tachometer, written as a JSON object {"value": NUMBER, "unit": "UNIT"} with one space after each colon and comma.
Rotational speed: {"value": 6500, "unit": "rpm"}
